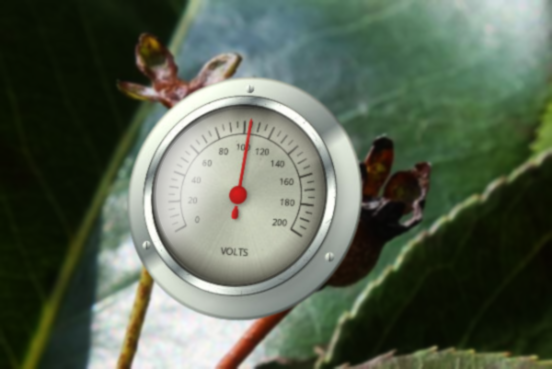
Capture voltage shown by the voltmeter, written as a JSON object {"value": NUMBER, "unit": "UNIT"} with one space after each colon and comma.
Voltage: {"value": 105, "unit": "V"}
